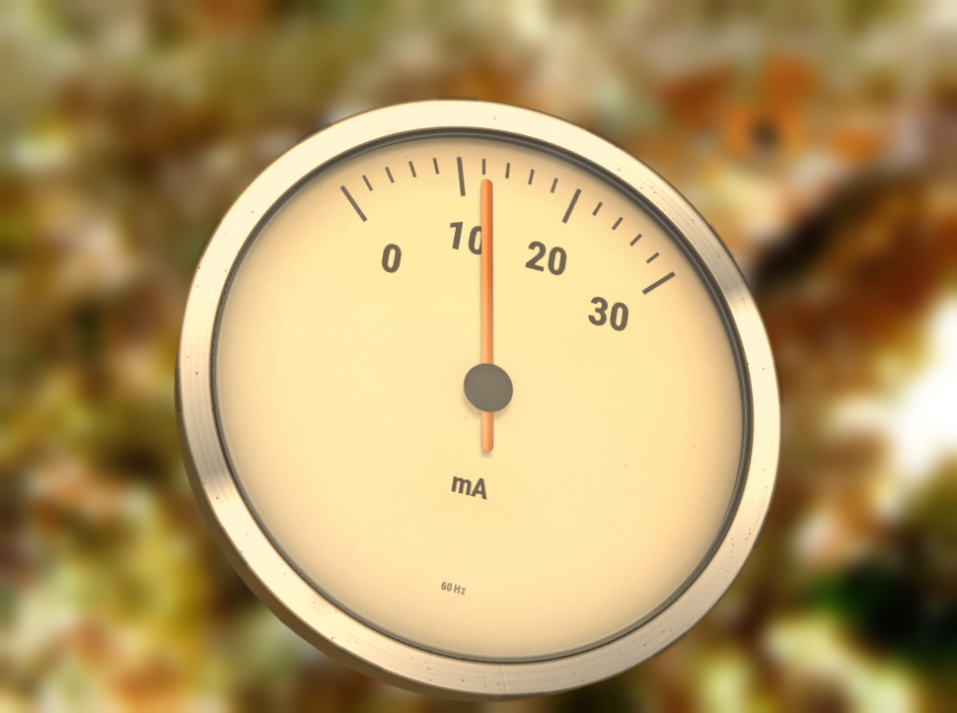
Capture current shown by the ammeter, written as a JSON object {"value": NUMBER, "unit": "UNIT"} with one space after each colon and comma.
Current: {"value": 12, "unit": "mA"}
